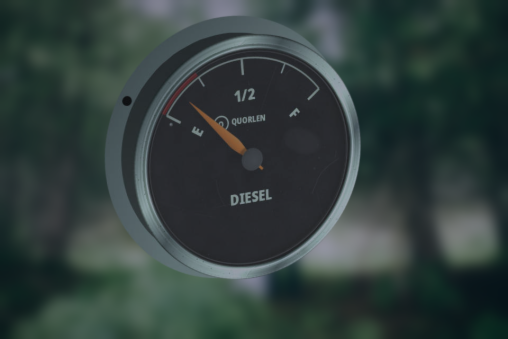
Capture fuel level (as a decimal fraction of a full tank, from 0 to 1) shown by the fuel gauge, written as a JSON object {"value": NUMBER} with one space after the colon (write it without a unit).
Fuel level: {"value": 0.125}
